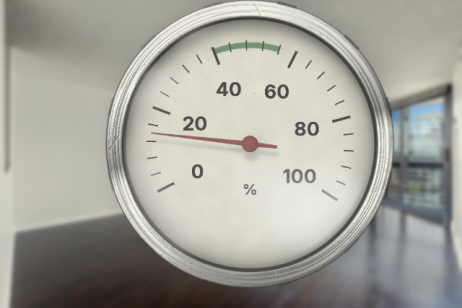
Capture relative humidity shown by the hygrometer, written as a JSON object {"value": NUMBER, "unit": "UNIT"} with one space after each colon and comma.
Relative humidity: {"value": 14, "unit": "%"}
